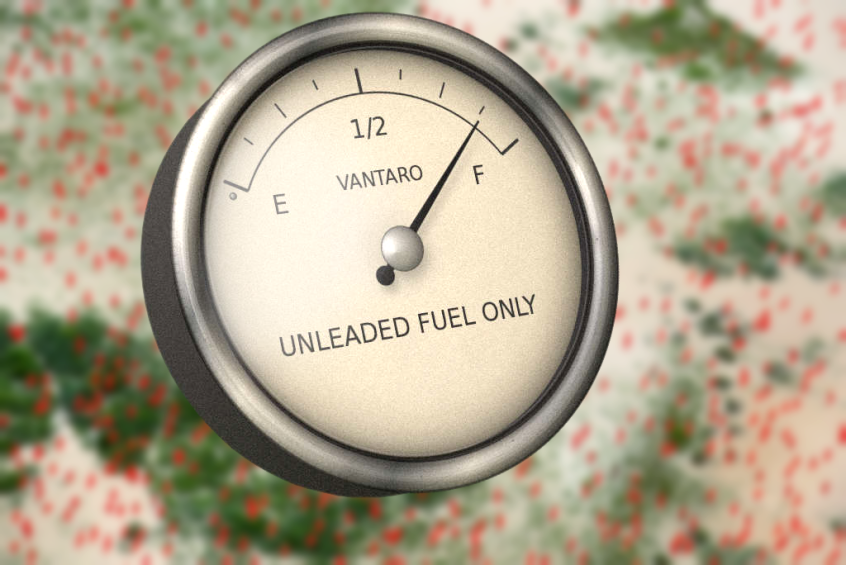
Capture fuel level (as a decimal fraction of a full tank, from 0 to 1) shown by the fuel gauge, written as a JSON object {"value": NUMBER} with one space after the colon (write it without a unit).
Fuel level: {"value": 0.875}
